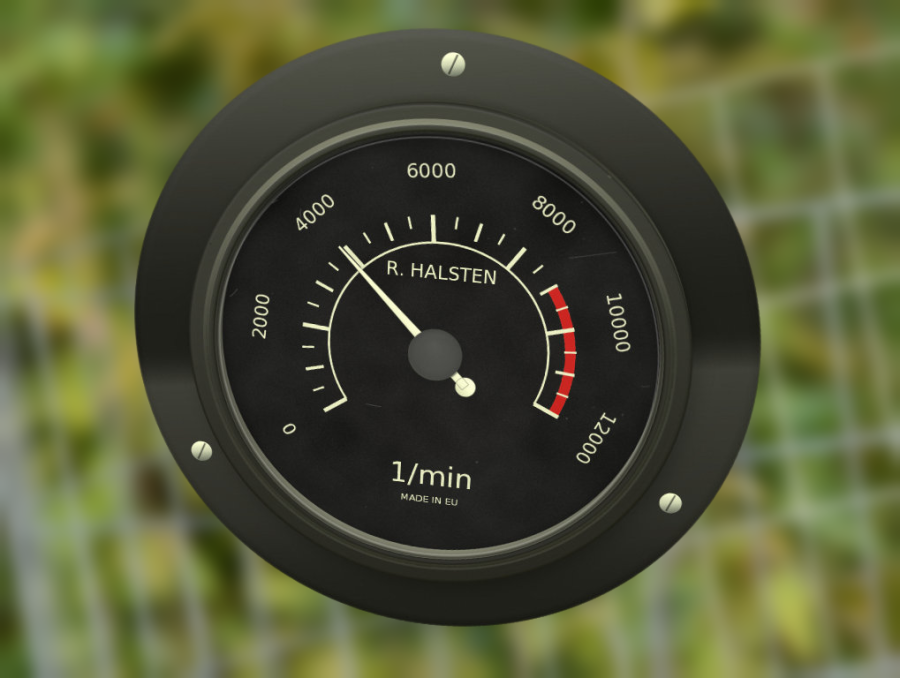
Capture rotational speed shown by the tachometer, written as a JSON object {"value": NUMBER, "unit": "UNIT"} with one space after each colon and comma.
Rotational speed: {"value": 4000, "unit": "rpm"}
